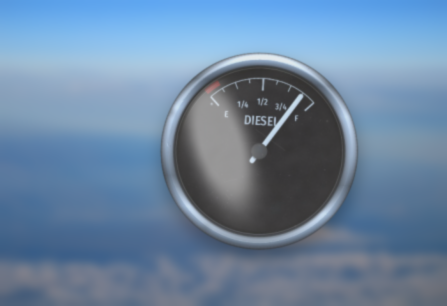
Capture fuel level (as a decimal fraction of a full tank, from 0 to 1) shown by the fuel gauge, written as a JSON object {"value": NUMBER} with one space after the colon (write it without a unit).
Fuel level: {"value": 0.875}
